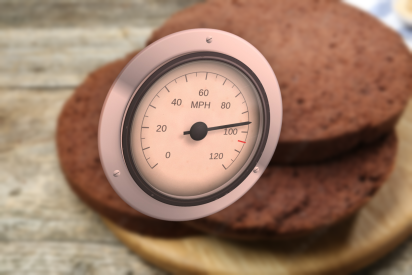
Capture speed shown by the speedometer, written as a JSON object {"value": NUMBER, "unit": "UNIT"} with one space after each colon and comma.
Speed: {"value": 95, "unit": "mph"}
